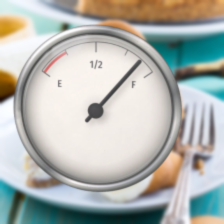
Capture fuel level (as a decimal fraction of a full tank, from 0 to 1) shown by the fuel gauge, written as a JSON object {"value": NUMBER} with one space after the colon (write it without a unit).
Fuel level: {"value": 0.875}
